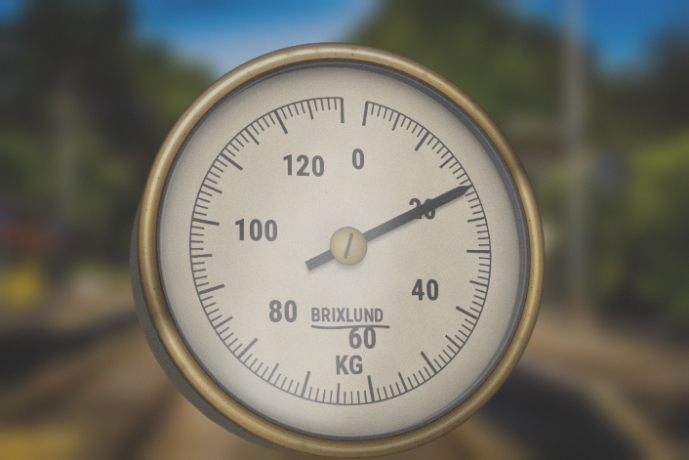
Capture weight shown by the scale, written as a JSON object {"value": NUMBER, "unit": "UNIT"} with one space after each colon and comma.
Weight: {"value": 20, "unit": "kg"}
